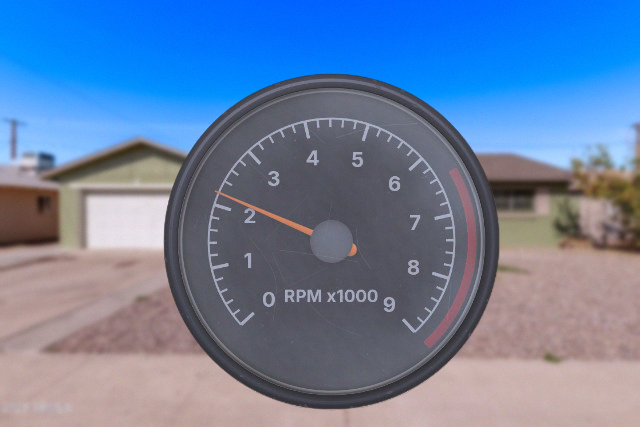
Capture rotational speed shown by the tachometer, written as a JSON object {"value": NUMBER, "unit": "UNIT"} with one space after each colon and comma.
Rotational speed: {"value": 2200, "unit": "rpm"}
